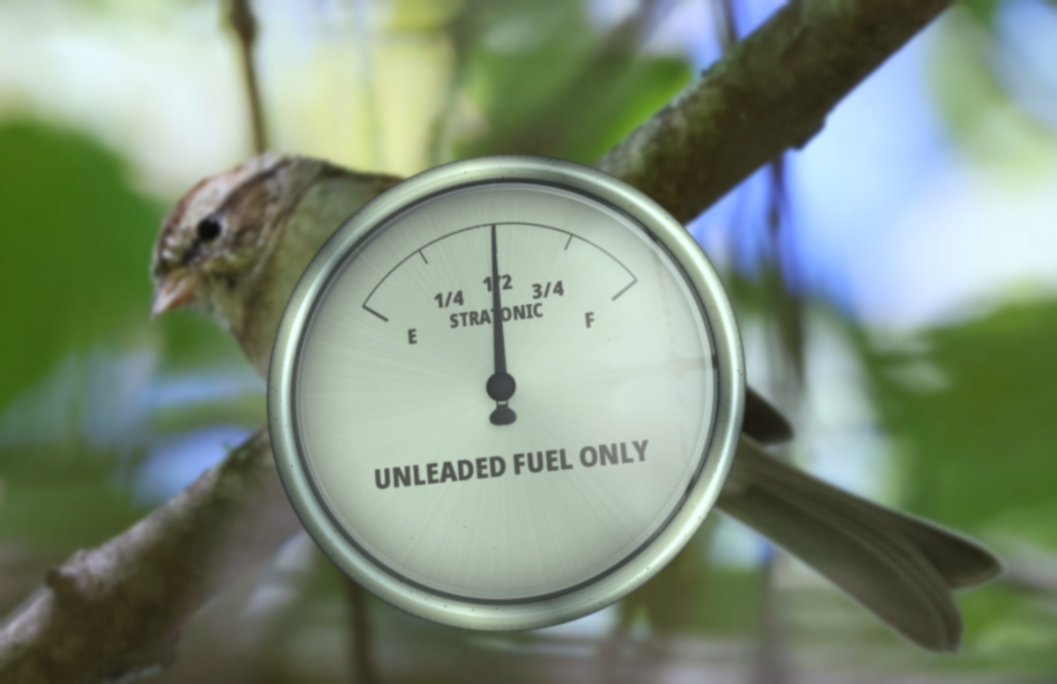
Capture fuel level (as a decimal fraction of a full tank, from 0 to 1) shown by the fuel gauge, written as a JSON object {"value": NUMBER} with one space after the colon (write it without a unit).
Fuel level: {"value": 0.5}
